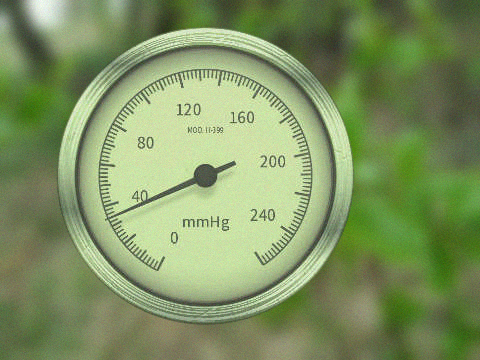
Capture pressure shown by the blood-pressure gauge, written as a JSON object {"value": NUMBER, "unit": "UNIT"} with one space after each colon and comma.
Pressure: {"value": 34, "unit": "mmHg"}
